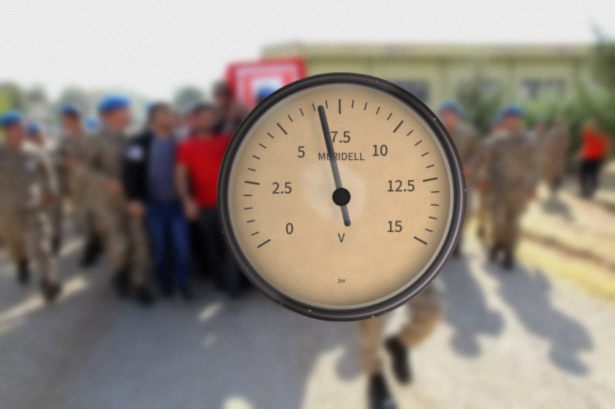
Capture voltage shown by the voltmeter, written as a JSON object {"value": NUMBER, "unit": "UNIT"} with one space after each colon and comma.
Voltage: {"value": 6.75, "unit": "V"}
